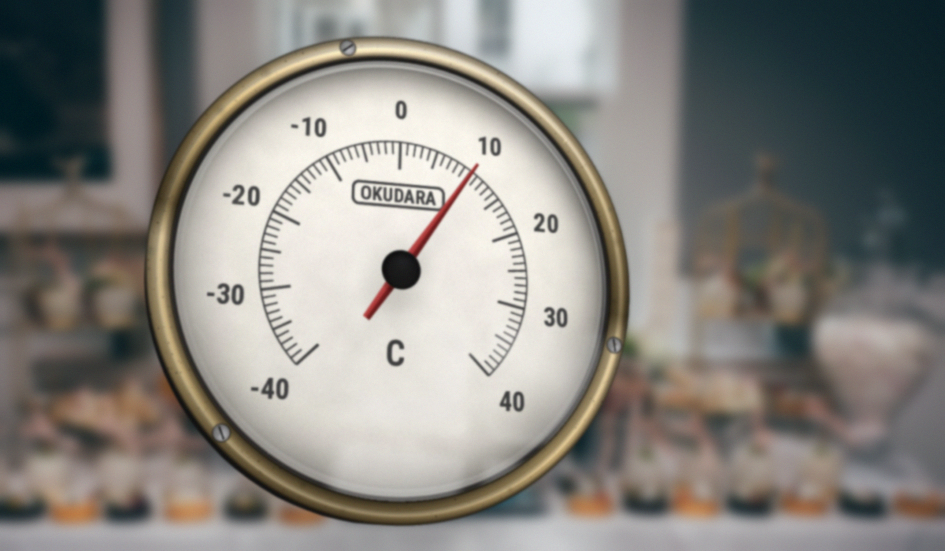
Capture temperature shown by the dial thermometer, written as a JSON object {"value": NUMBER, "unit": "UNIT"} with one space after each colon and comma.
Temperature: {"value": 10, "unit": "°C"}
